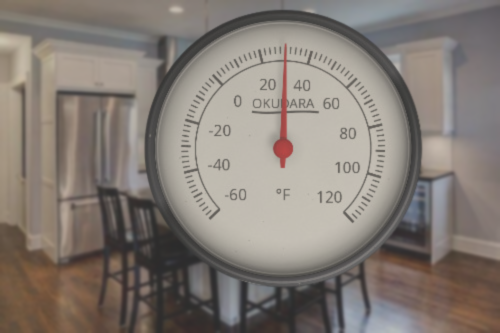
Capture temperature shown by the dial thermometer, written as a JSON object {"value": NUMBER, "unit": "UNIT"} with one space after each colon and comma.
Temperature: {"value": 30, "unit": "°F"}
